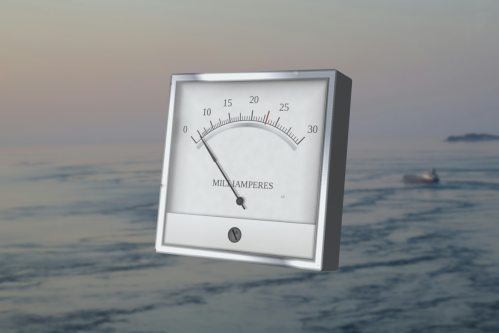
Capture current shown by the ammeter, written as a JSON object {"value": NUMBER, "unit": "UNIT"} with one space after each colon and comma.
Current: {"value": 5, "unit": "mA"}
